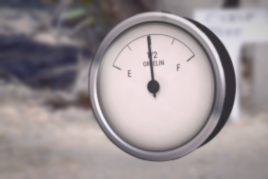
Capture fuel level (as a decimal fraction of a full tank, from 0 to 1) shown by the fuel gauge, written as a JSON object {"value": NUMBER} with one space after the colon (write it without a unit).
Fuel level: {"value": 0.5}
